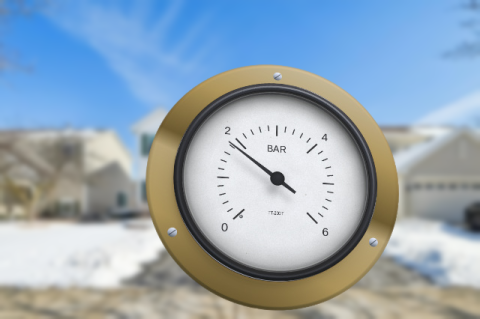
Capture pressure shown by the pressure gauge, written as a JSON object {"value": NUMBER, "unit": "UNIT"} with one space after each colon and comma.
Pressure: {"value": 1.8, "unit": "bar"}
